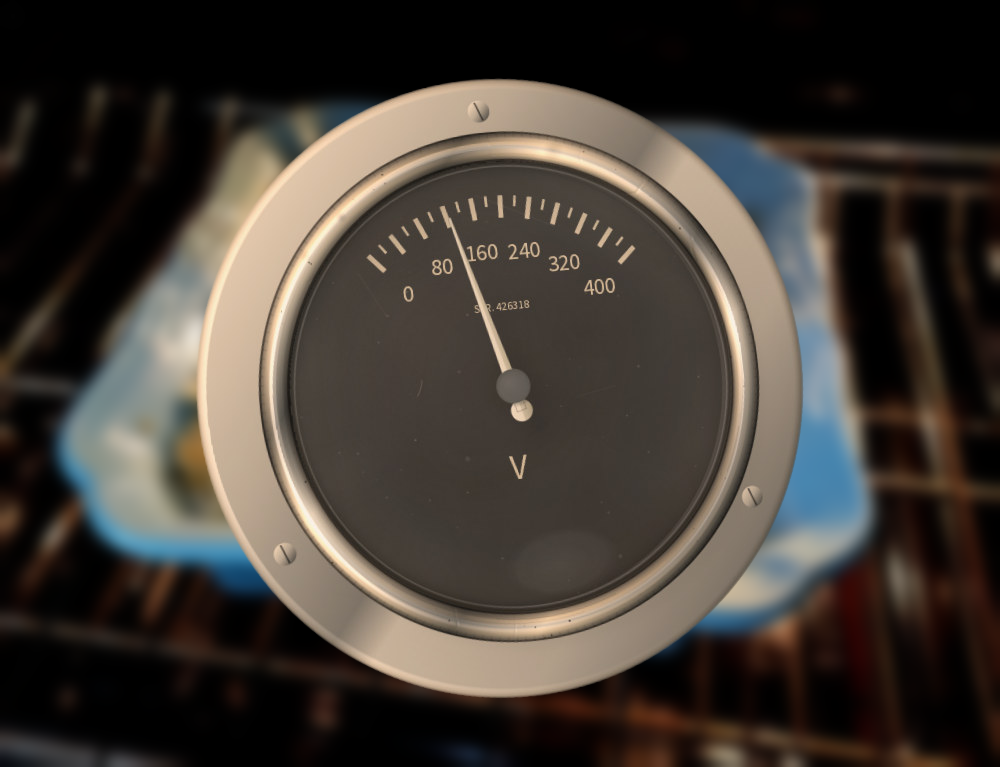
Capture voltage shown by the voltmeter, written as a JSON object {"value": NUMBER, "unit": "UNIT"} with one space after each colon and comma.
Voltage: {"value": 120, "unit": "V"}
